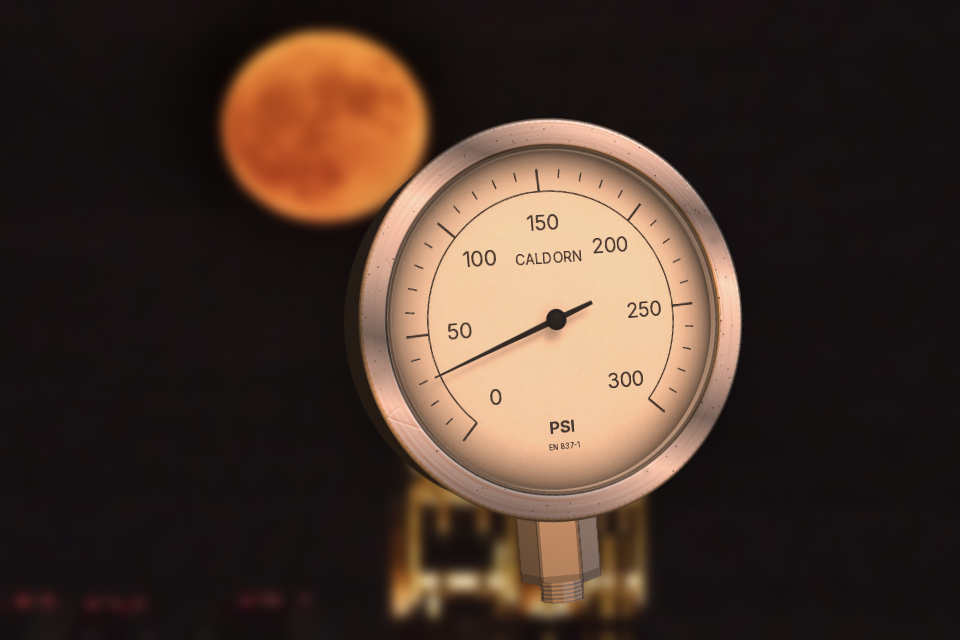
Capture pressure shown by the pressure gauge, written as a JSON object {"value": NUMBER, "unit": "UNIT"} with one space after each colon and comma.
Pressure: {"value": 30, "unit": "psi"}
